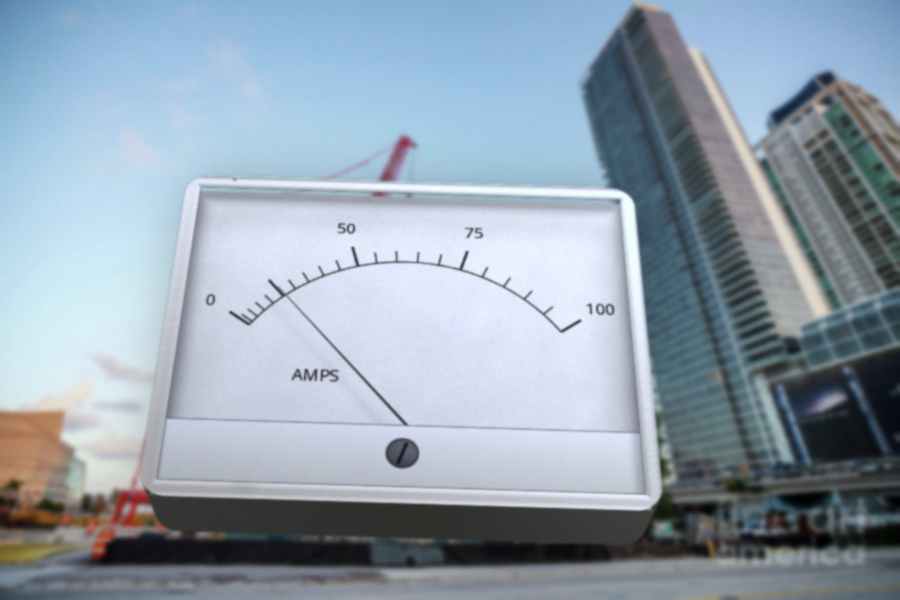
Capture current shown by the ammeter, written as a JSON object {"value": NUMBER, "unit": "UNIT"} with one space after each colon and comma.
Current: {"value": 25, "unit": "A"}
